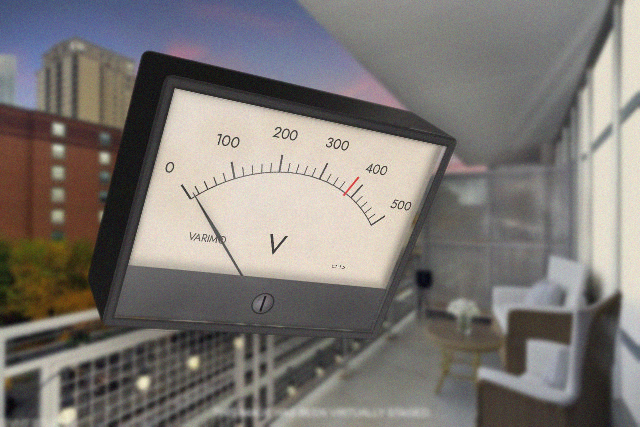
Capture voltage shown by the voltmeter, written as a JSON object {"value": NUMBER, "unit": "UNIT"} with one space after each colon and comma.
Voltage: {"value": 10, "unit": "V"}
